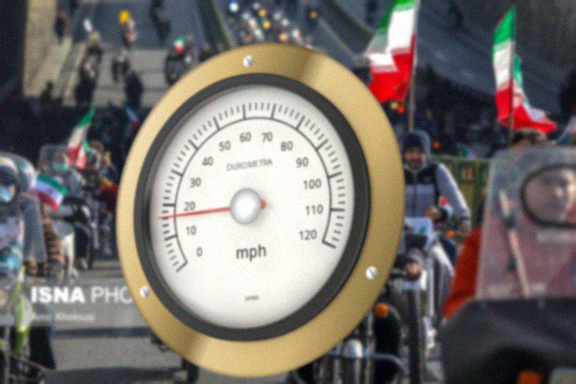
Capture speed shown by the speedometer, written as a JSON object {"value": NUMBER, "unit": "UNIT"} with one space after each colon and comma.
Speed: {"value": 16, "unit": "mph"}
